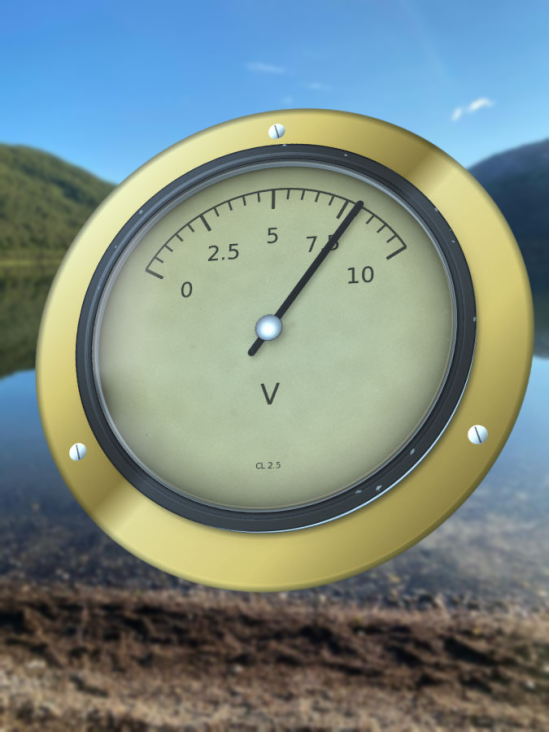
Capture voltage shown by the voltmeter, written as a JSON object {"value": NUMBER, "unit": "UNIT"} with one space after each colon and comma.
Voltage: {"value": 8, "unit": "V"}
